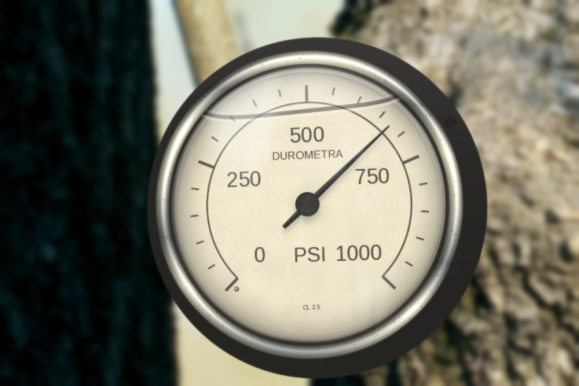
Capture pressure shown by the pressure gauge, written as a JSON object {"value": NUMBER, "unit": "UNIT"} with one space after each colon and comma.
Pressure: {"value": 675, "unit": "psi"}
